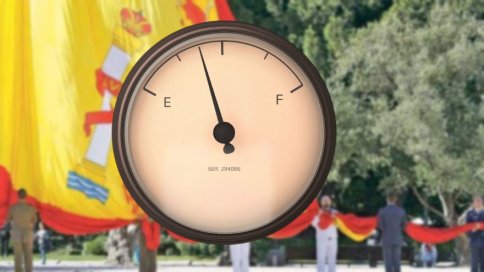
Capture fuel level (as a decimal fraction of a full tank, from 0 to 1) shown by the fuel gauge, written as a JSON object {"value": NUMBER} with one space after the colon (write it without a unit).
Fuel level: {"value": 0.375}
